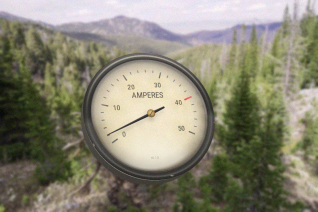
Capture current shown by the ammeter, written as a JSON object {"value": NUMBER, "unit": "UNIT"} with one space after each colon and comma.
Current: {"value": 2, "unit": "A"}
